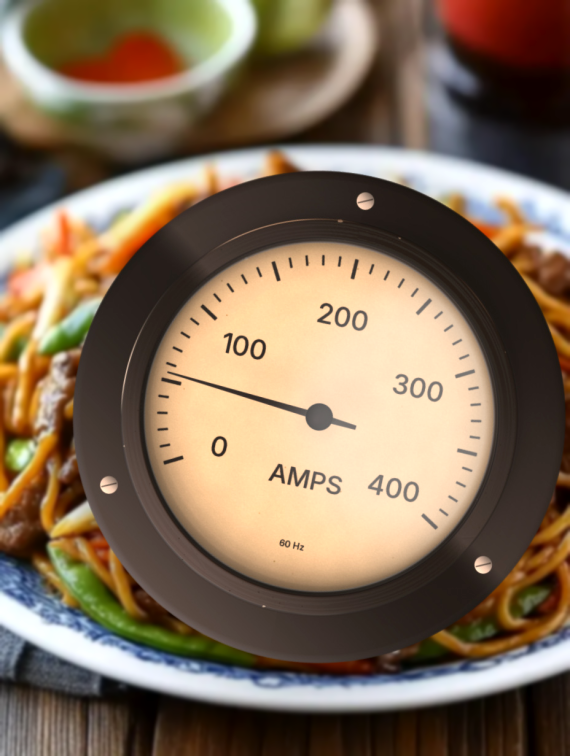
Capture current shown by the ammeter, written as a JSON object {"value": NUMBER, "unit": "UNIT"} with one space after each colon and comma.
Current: {"value": 55, "unit": "A"}
